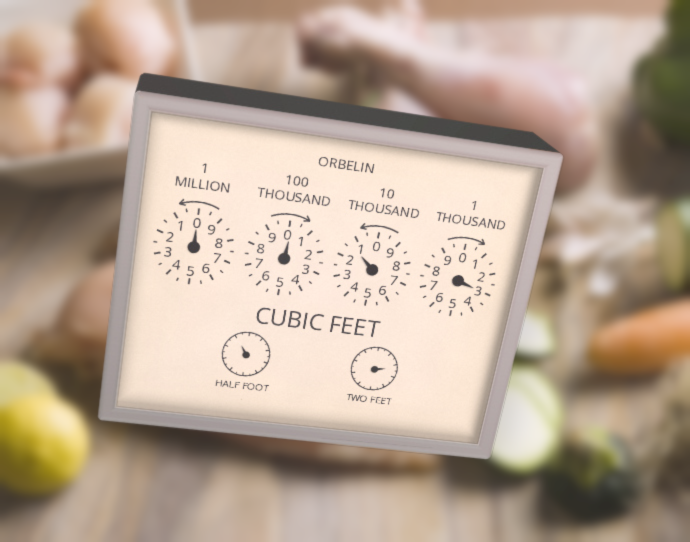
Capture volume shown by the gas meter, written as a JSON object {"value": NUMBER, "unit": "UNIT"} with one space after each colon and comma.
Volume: {"value": 1300, "unit": "ft³"}
